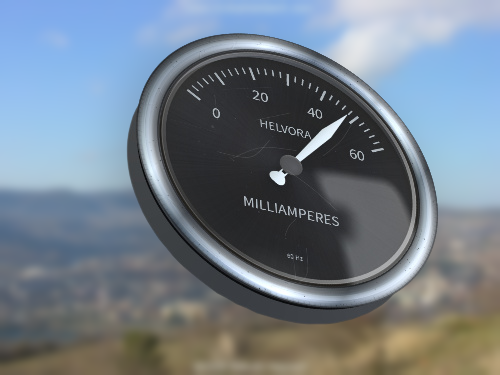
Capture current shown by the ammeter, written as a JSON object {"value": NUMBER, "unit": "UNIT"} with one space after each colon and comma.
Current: {"value": 48, "unit": "mA"}
